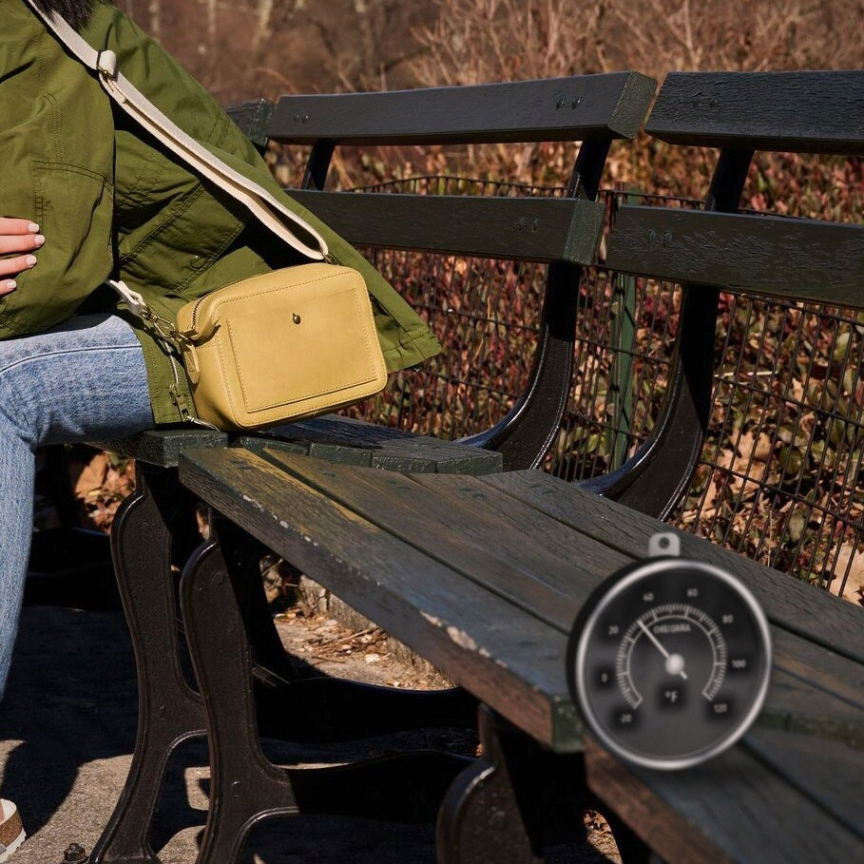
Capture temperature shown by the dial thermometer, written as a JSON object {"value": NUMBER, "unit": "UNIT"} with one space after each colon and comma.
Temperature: {"value": 30, "unit": "°F"}
